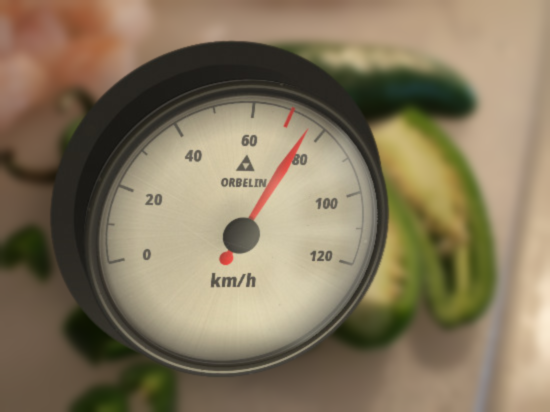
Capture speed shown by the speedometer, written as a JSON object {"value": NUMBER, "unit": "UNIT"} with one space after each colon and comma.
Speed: {"value": 75, "unit": "km/h"}
